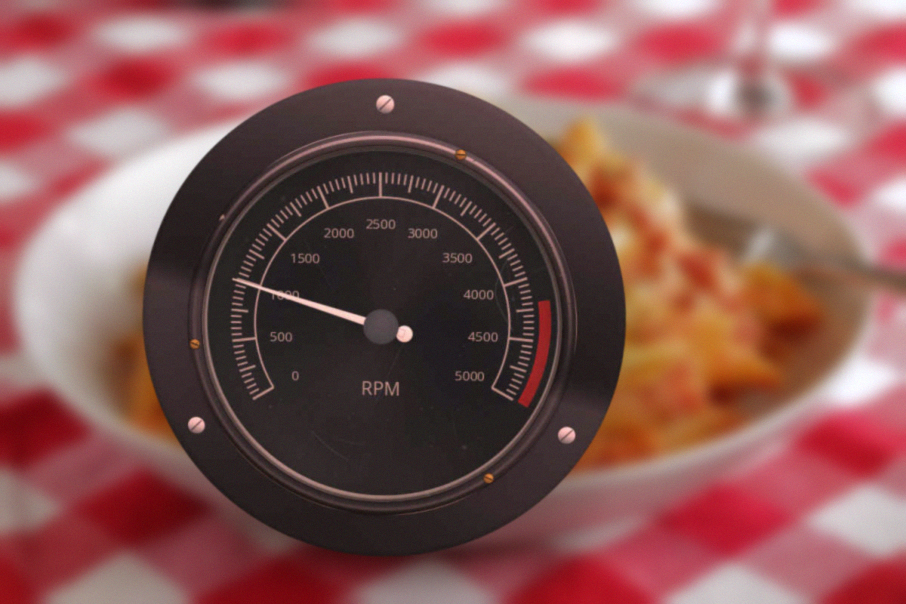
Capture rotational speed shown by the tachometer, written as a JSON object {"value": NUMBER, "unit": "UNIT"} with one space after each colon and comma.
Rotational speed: {"value": 1000, "unit": "rpm"}
